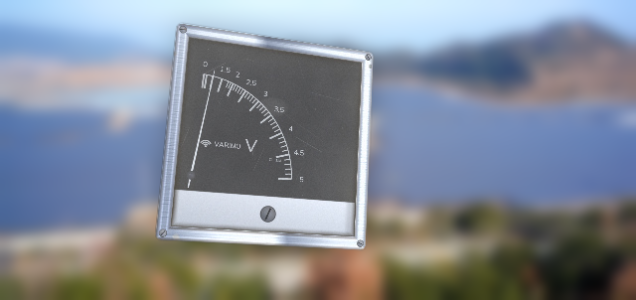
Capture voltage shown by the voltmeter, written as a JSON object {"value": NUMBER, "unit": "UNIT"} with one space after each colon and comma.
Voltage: {"value": 1, "unit": "V"}
